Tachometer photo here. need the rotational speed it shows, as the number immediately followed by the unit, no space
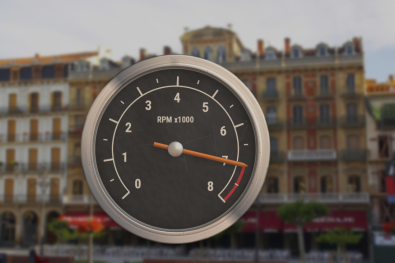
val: 7000rpm
